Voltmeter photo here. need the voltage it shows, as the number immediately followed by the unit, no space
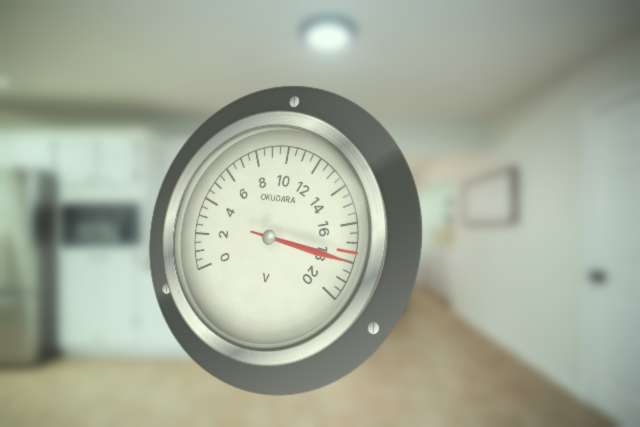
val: 18V
